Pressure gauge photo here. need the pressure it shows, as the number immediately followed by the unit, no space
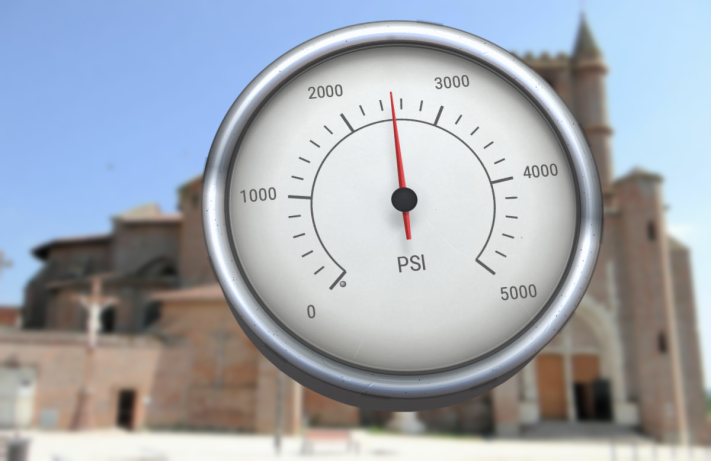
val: 2500psi
